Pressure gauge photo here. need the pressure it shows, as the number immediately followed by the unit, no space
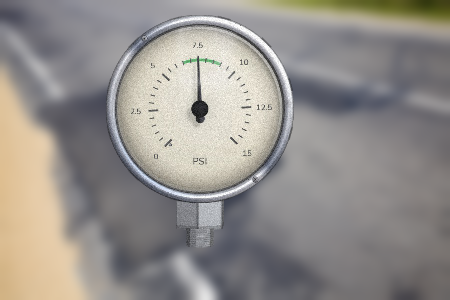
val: 7.5psi
